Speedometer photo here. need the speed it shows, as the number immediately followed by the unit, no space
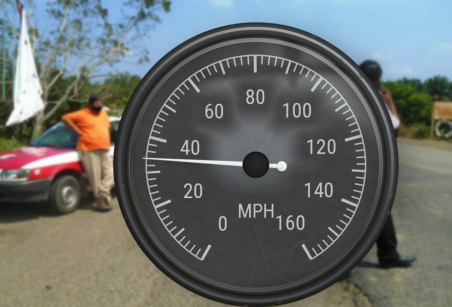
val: 34mph
